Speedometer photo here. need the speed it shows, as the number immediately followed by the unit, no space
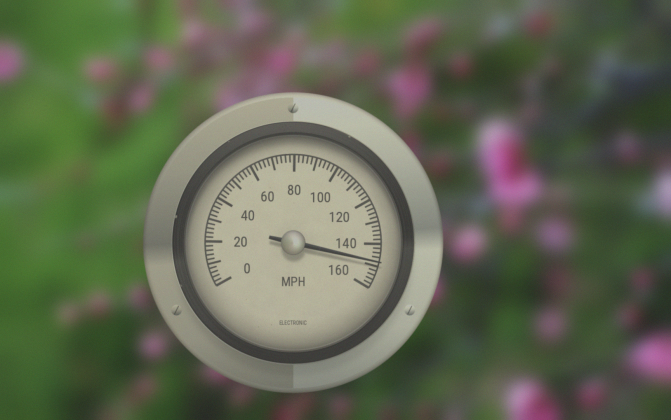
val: 148mph
